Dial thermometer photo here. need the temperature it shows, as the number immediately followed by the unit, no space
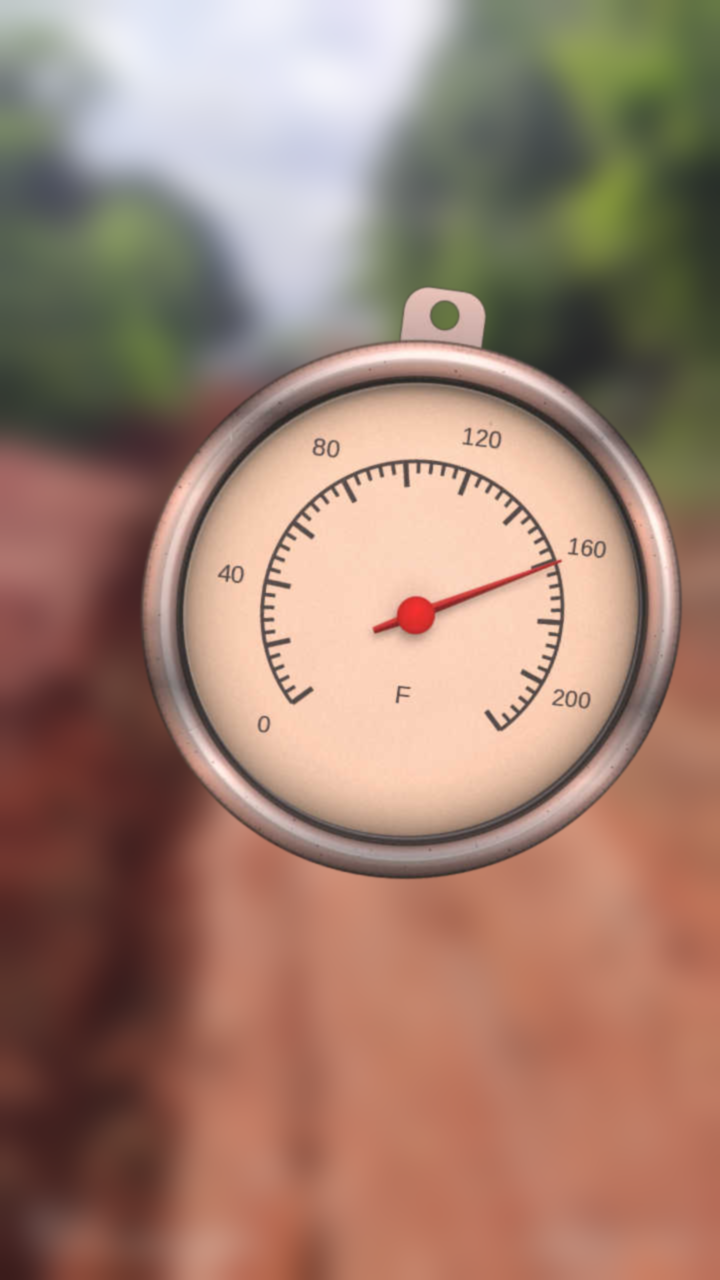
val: 160°F
